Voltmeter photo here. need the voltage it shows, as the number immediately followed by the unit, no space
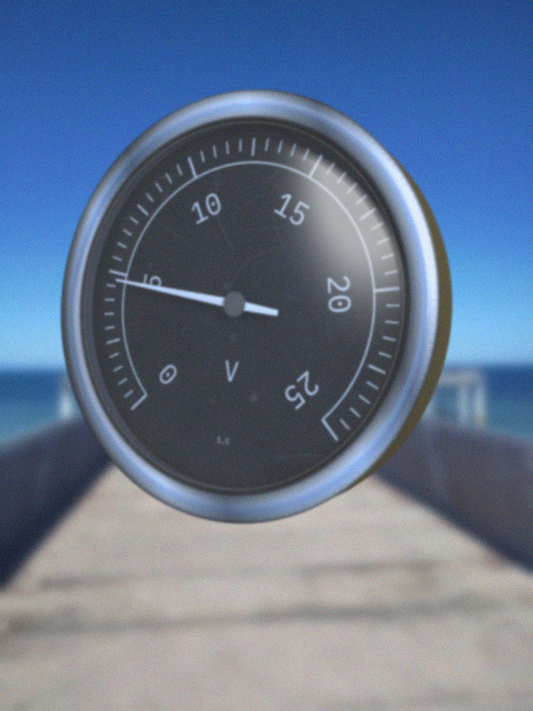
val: 4.75V
